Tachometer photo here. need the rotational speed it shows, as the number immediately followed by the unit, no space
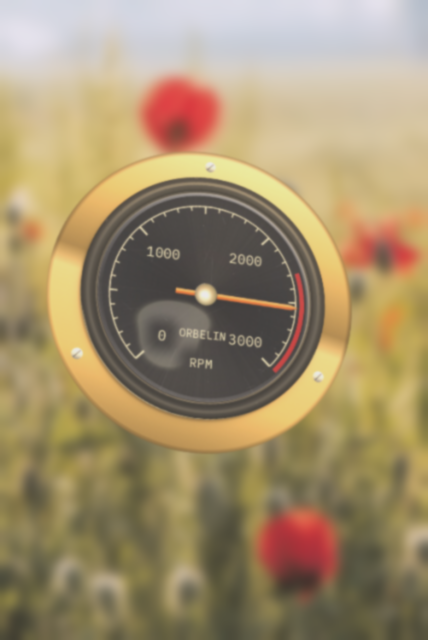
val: 2550rpm
